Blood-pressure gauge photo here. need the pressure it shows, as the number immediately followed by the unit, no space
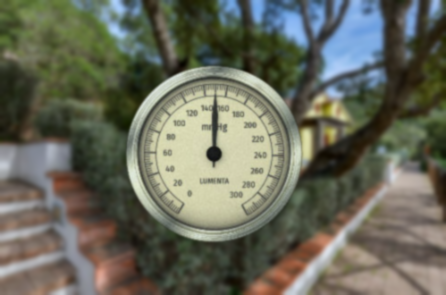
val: 150mmHg
